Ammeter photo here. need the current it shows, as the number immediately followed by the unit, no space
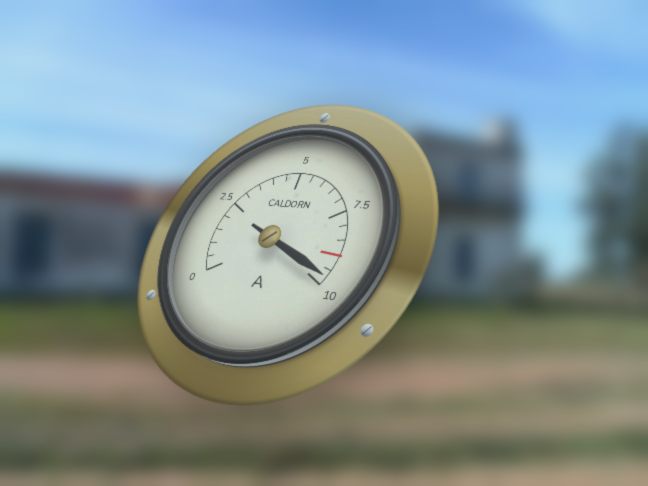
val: 9.75A
